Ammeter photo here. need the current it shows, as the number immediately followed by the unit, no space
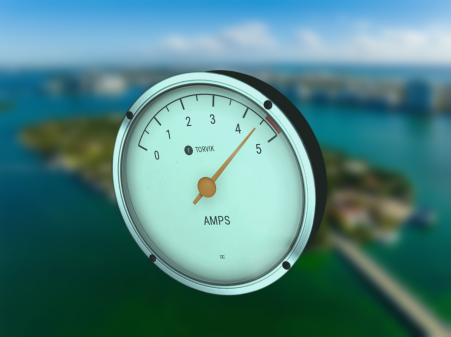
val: 4.5A
